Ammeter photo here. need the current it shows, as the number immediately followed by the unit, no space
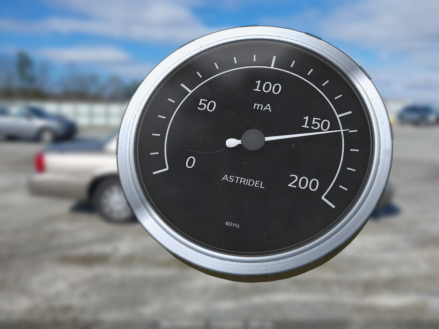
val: 160mA
